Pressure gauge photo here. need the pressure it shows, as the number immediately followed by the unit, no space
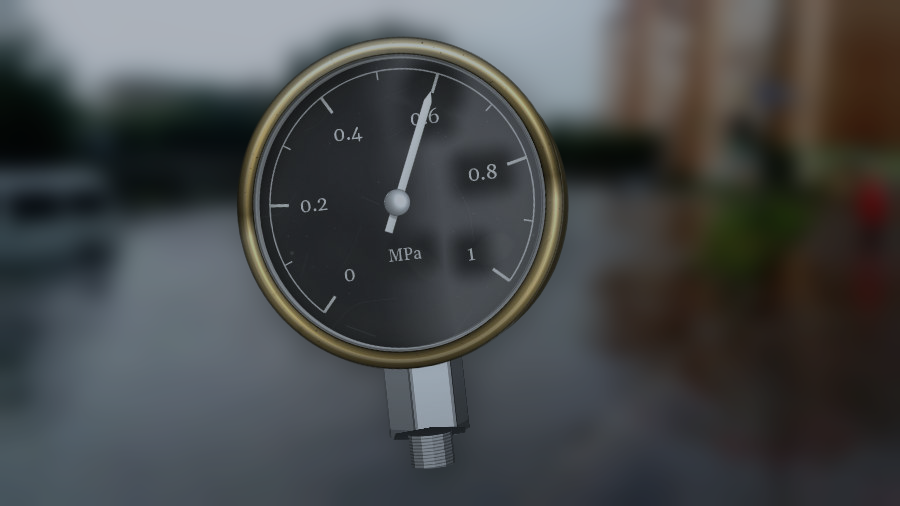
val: 0.6MPa
